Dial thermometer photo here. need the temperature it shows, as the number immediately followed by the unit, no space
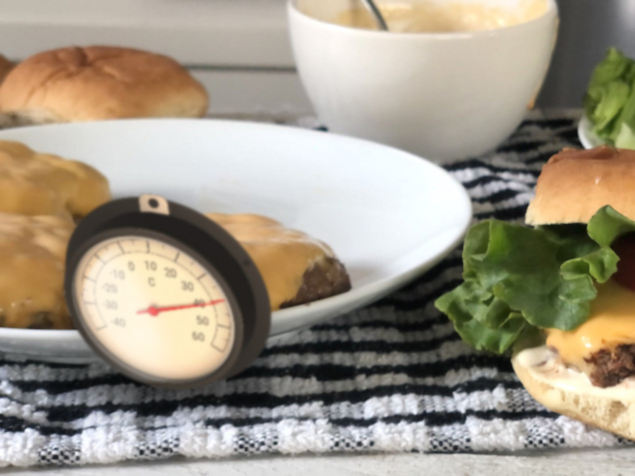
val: 40°C
